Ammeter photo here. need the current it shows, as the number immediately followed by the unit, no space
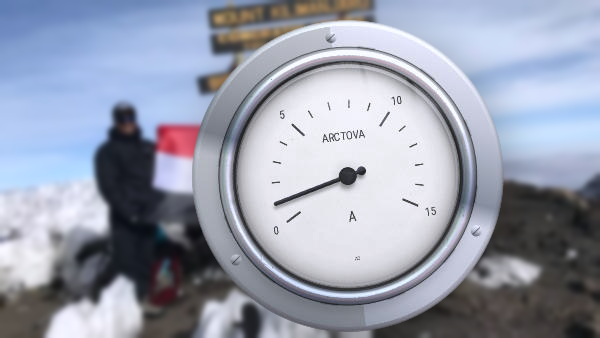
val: 1A
